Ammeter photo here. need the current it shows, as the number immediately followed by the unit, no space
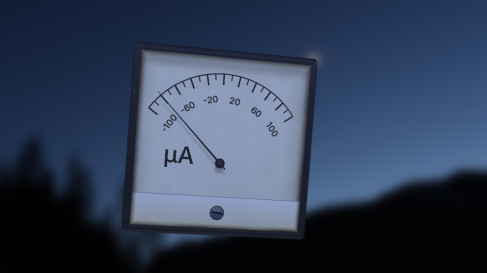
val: -80µA
